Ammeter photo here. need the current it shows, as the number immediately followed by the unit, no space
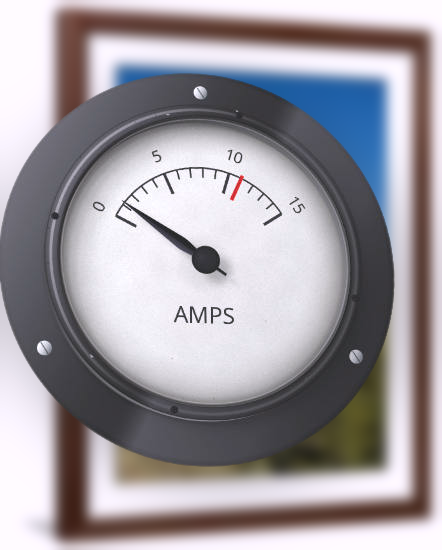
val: 1A
